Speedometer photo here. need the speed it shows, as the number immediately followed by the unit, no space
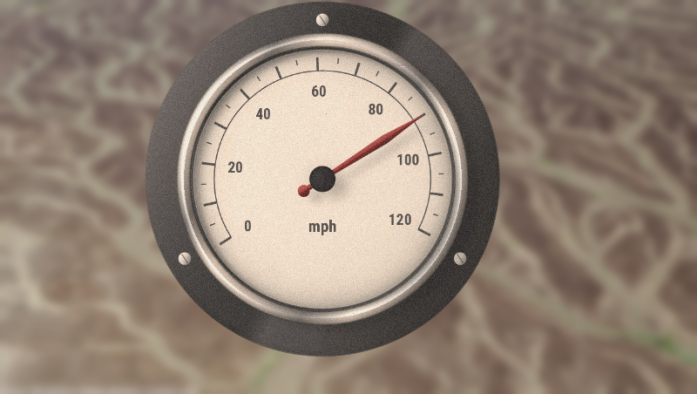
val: 90mph
